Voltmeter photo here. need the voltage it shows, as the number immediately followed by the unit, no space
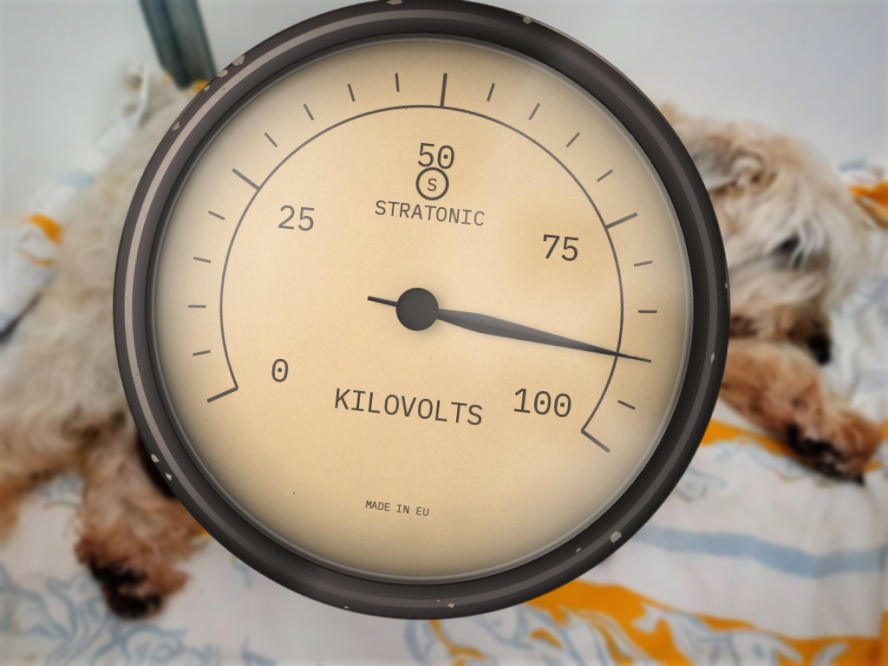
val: 90kV
